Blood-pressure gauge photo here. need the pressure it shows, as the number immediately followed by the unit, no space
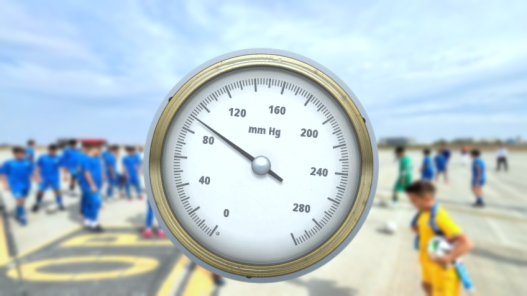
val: 90mmHg
